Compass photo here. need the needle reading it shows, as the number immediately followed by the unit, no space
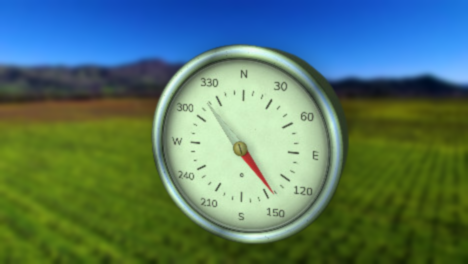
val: 140°
